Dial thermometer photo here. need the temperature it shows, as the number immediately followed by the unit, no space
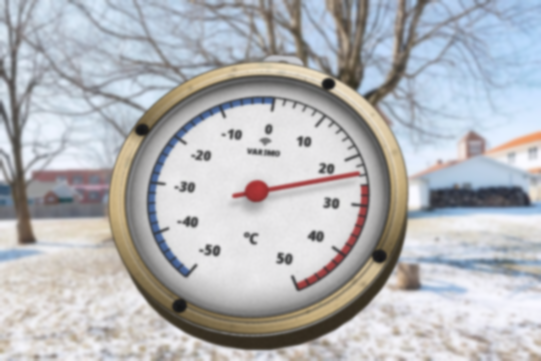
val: 24°C
